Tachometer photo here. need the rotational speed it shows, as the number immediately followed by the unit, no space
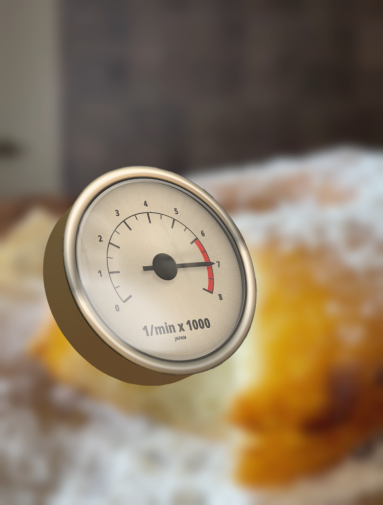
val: 7000rpm
